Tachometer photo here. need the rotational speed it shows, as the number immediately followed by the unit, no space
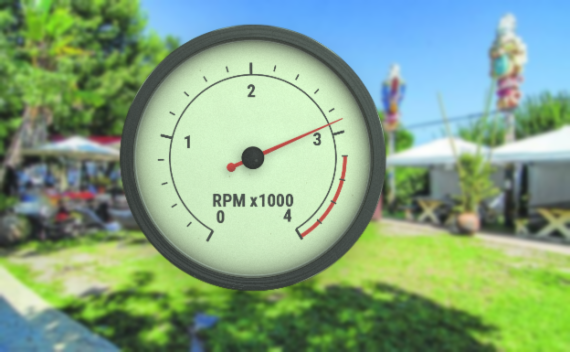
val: 2900rpm
